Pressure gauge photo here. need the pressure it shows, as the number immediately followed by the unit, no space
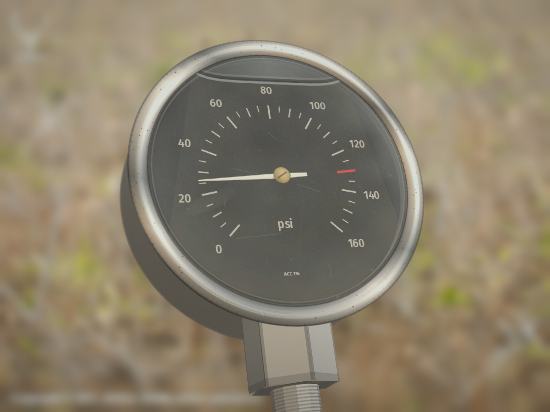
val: 25psi
